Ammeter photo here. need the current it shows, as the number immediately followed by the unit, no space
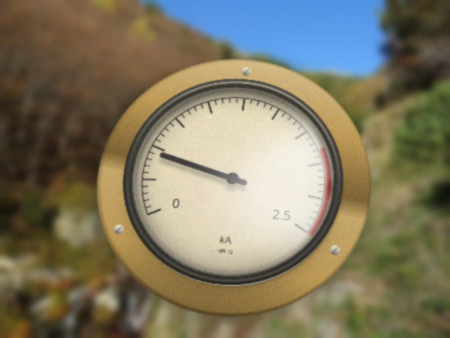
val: 0.45kA
